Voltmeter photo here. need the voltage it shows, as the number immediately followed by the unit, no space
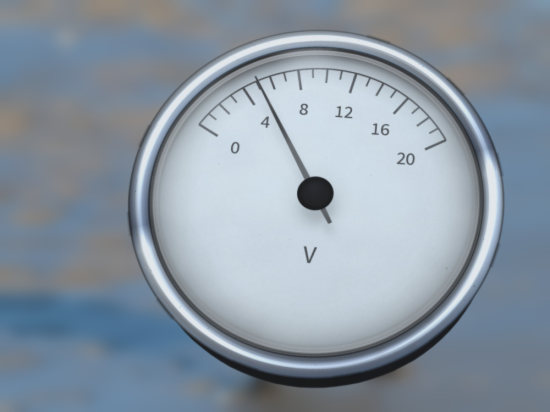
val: 5V
